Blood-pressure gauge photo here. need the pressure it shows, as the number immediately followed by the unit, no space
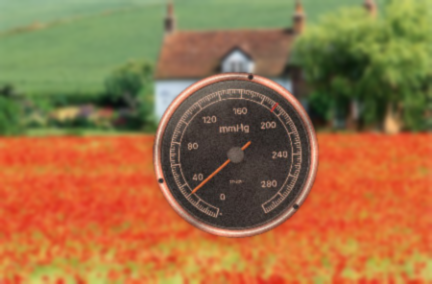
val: 30mmHg
